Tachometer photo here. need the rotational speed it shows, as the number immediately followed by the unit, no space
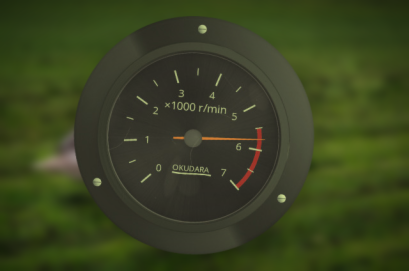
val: 5750rpm
